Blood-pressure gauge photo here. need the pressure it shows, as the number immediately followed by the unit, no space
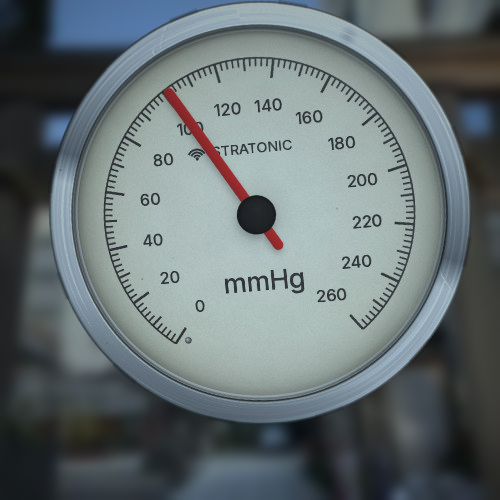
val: 102mmHg
